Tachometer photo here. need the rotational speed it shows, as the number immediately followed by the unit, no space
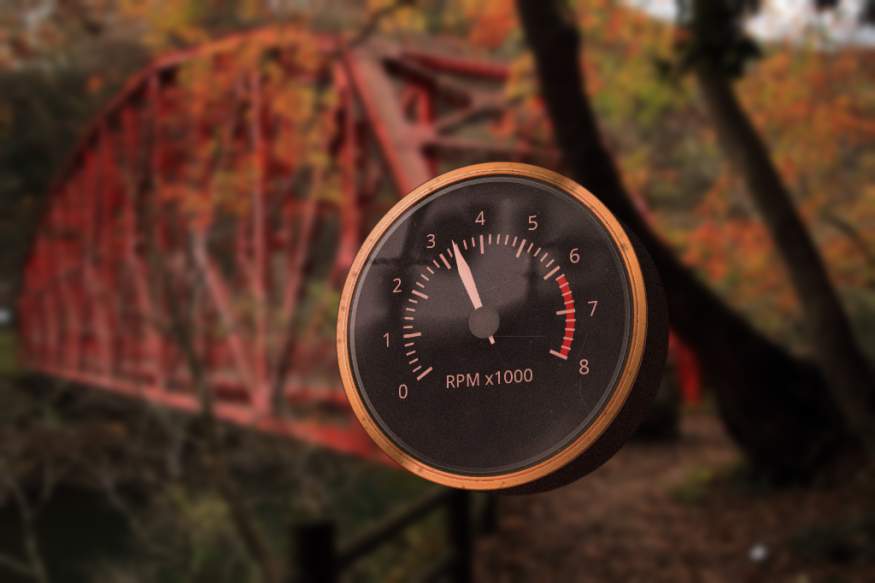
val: 3400rpm
